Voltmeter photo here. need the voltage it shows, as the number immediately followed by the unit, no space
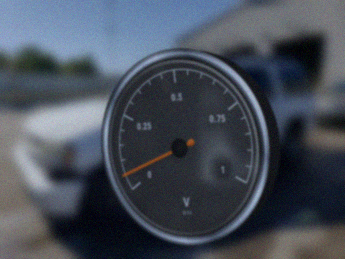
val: 0.05V
